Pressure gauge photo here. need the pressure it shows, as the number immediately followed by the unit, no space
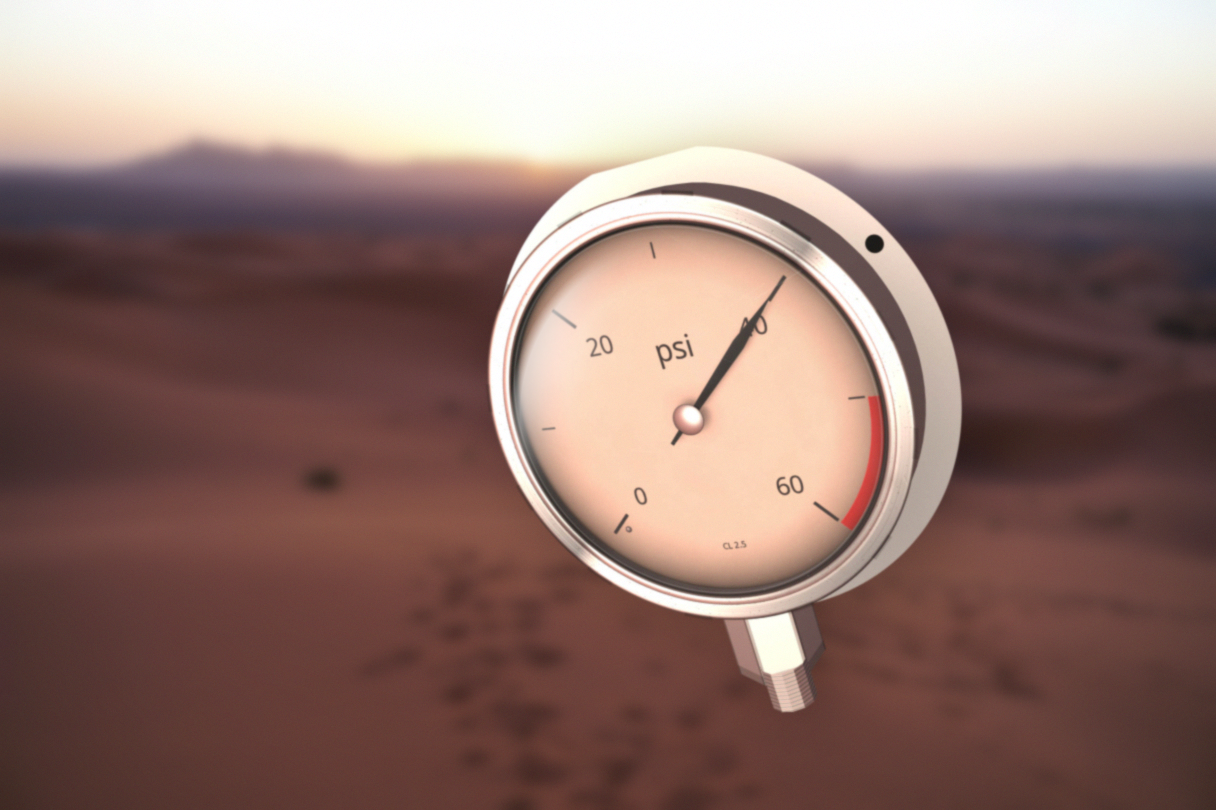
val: 40psi
